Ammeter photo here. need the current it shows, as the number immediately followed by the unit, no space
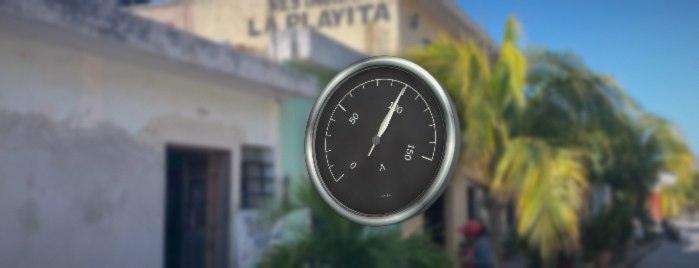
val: 100A
